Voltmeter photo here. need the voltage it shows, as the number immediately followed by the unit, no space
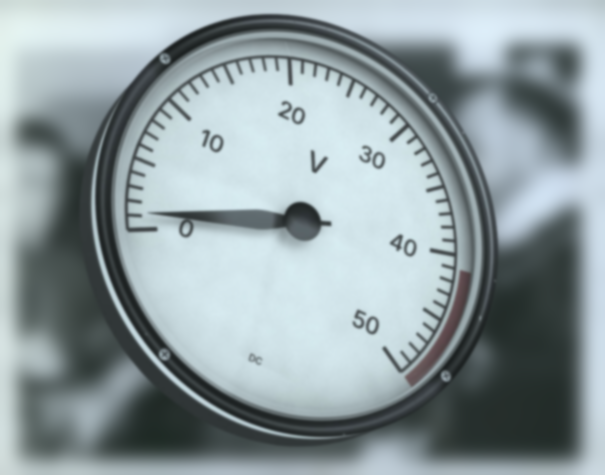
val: 1V
